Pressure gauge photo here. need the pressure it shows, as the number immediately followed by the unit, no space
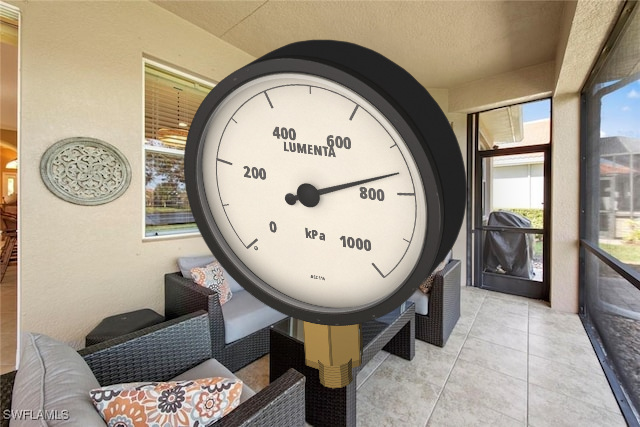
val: 750kPa
